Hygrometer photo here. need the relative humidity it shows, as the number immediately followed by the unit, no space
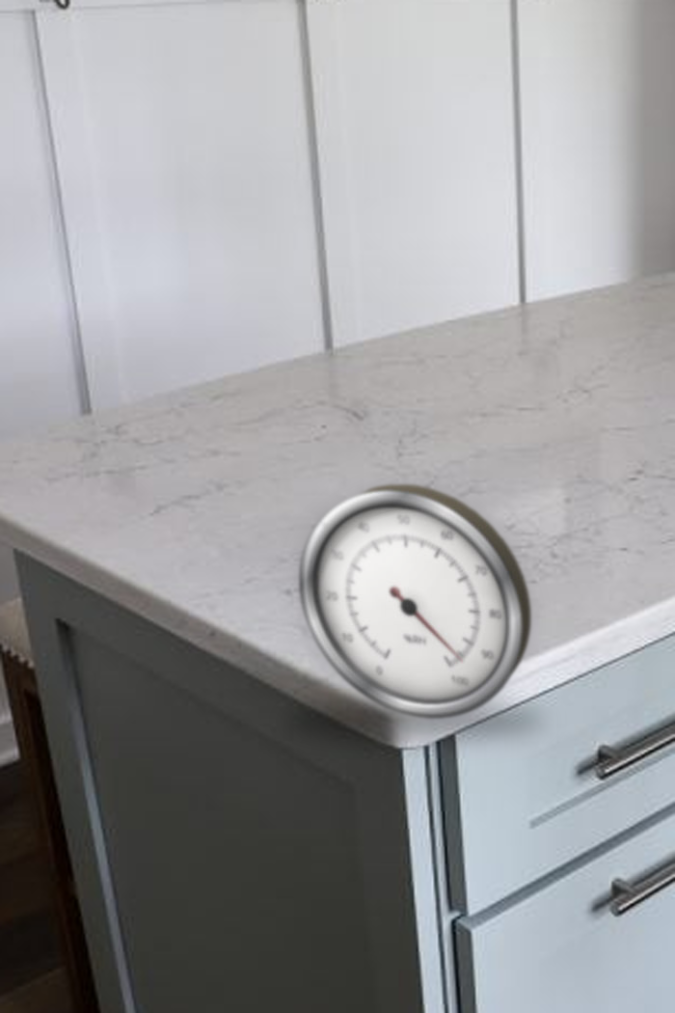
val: 95%
